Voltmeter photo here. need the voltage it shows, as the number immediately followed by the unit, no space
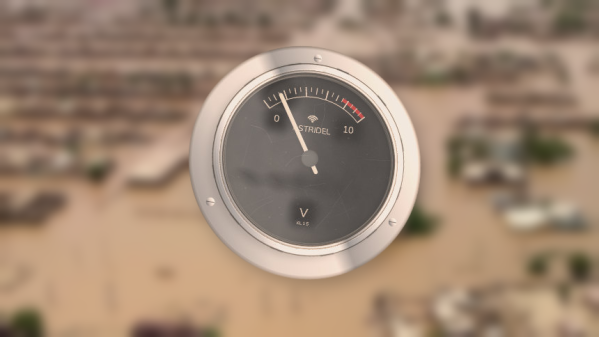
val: 1.5V
